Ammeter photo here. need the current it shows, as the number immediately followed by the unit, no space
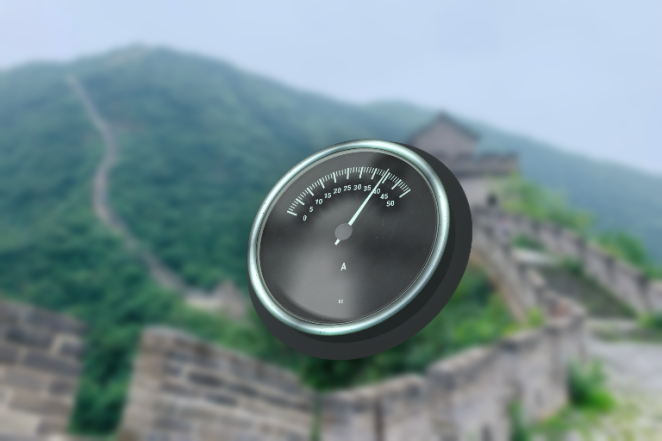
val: 40A
